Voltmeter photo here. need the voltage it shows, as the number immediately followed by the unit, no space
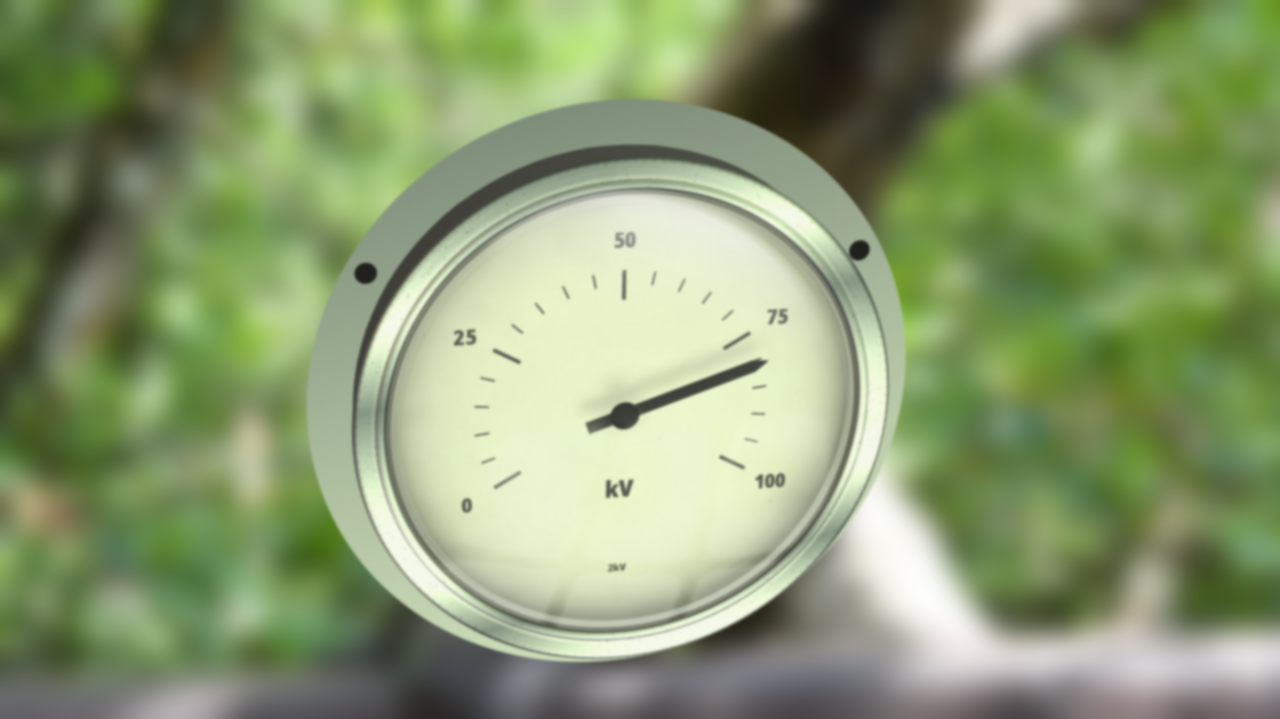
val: 80kV
